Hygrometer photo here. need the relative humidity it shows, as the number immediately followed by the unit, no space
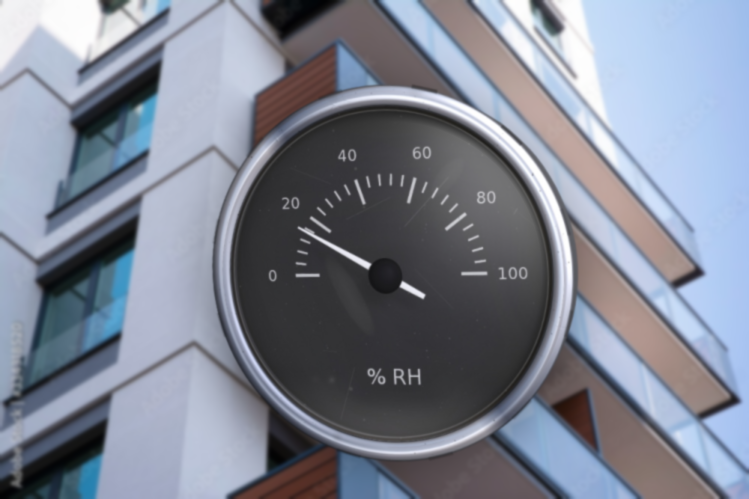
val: 16%
